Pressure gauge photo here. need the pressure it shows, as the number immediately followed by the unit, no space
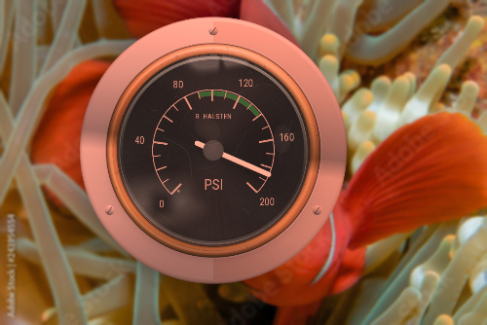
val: 185psi
